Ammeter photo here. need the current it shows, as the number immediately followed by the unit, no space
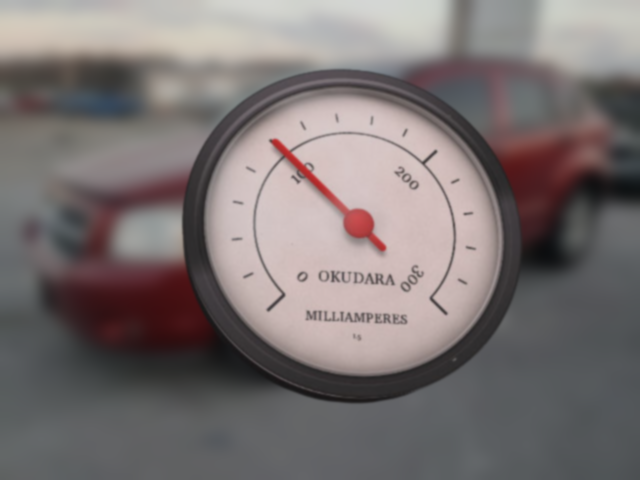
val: 100mA
